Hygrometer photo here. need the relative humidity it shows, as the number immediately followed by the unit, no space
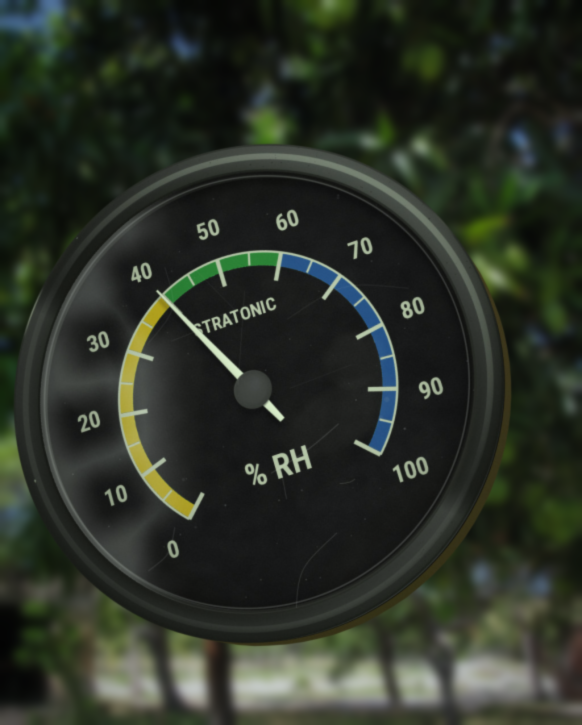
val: 40%
